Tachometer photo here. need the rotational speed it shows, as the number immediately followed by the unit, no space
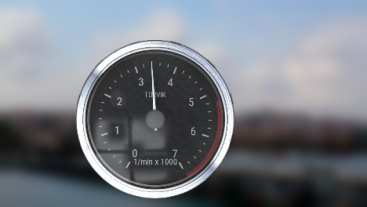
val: 3400rpm
